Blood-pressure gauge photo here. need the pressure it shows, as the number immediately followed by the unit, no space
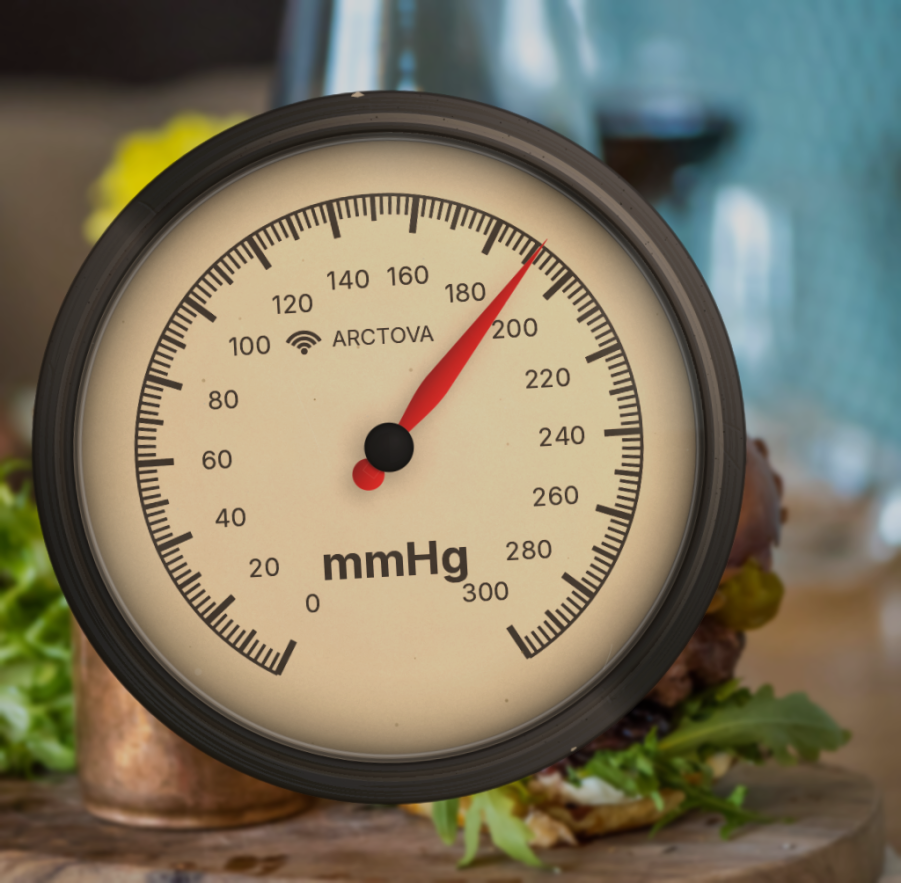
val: 191mmHg
